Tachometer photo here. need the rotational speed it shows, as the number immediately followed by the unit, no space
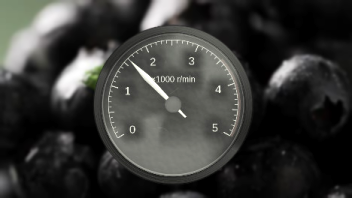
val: 1600rpm
